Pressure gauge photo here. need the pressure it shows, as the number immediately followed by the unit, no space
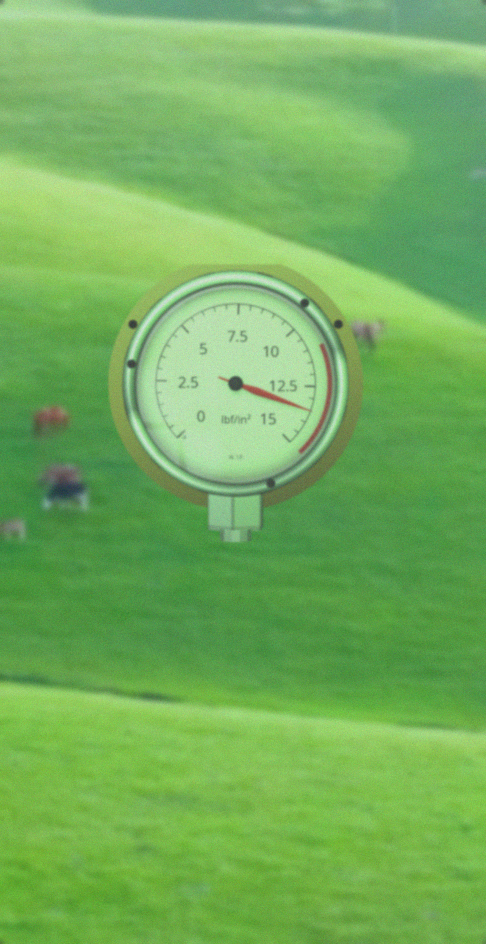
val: 13.5psi
